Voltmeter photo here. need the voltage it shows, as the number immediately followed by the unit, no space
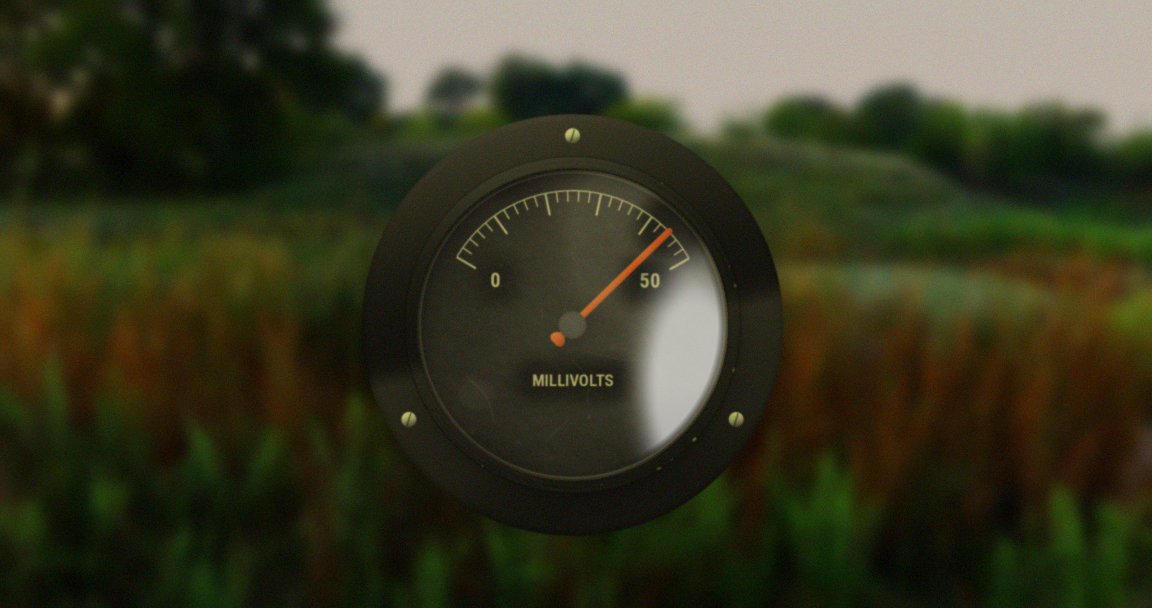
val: 44mV
